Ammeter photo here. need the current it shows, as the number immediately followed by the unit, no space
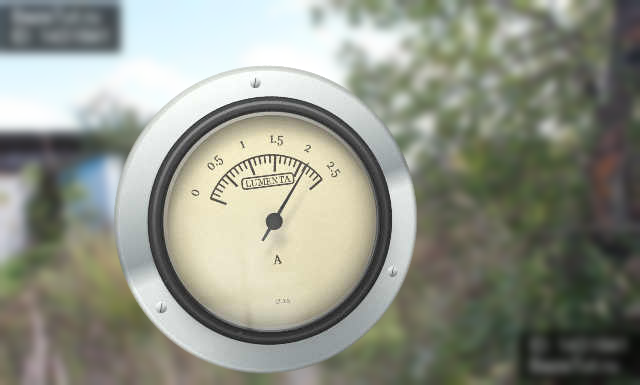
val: 2.1A
